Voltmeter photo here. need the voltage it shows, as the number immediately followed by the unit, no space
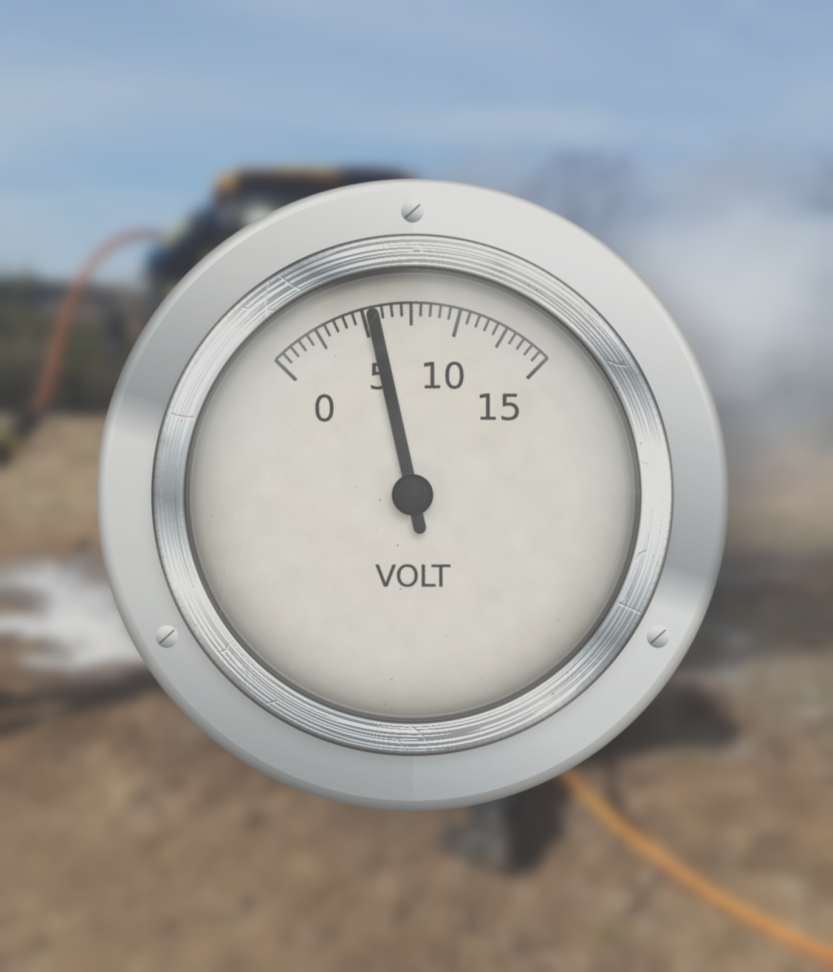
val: 5.5V
